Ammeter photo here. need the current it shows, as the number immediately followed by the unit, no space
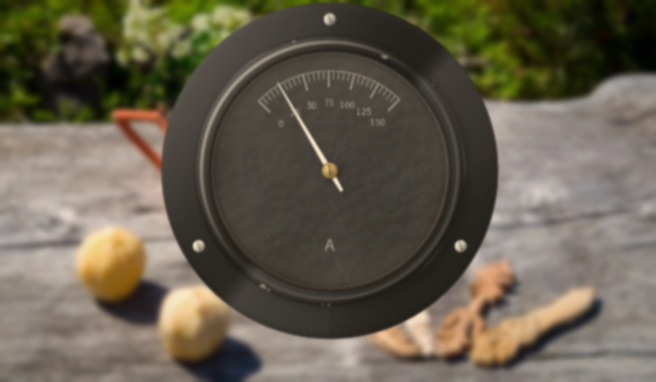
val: 25A
